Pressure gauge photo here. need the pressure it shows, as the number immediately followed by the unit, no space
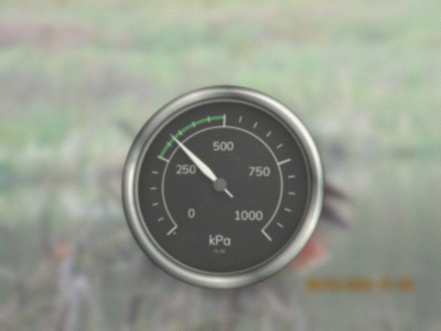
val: 325kPa
